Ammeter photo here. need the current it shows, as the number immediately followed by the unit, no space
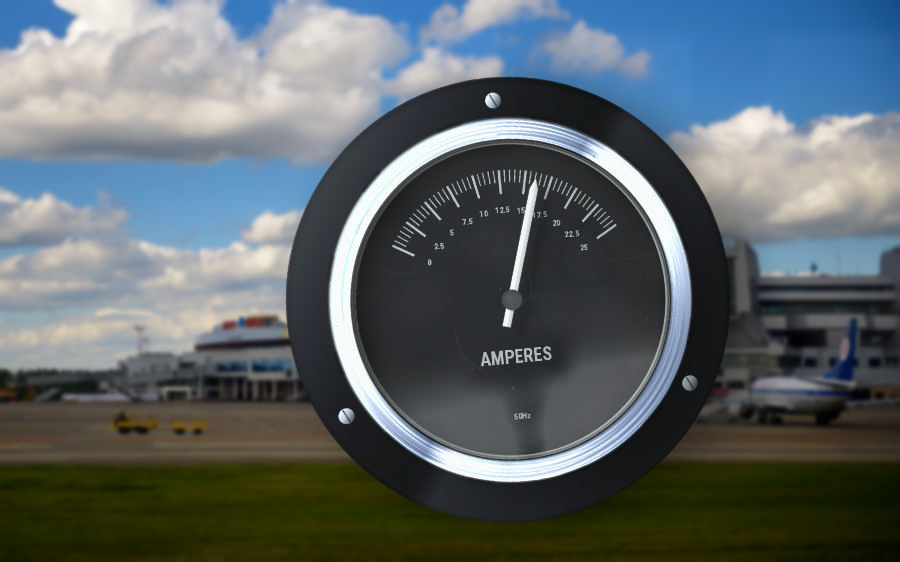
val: 16A
